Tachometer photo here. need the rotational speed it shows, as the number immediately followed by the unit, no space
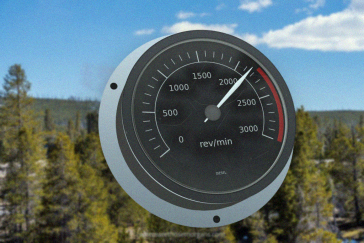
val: 2150rpm
